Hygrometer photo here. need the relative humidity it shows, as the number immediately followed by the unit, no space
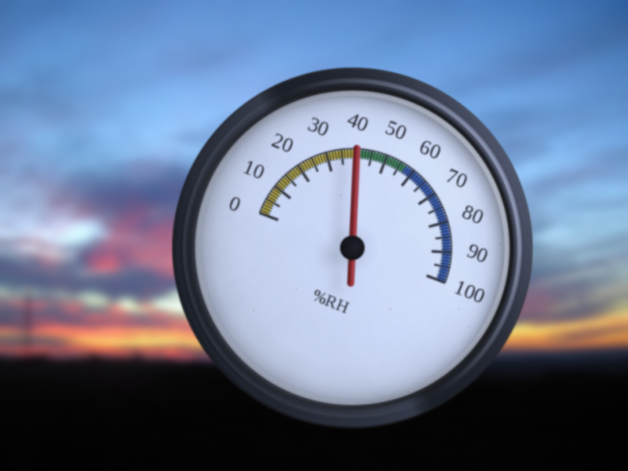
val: 40%
